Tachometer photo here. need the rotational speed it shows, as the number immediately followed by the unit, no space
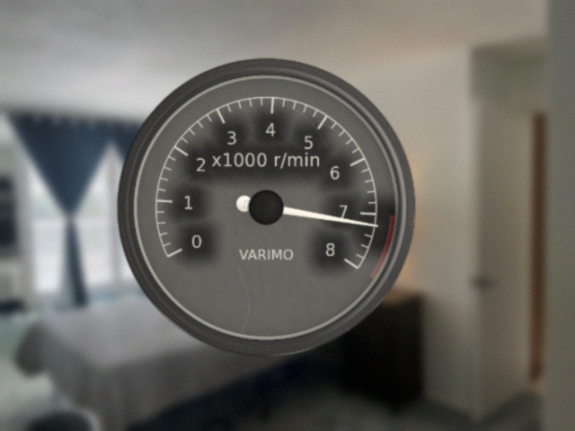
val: 7200rpm
